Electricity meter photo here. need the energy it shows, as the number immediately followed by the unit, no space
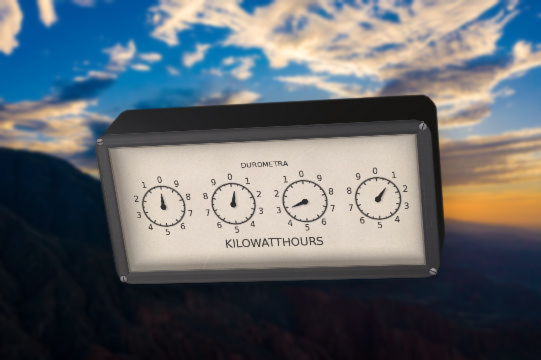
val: 31kWh
